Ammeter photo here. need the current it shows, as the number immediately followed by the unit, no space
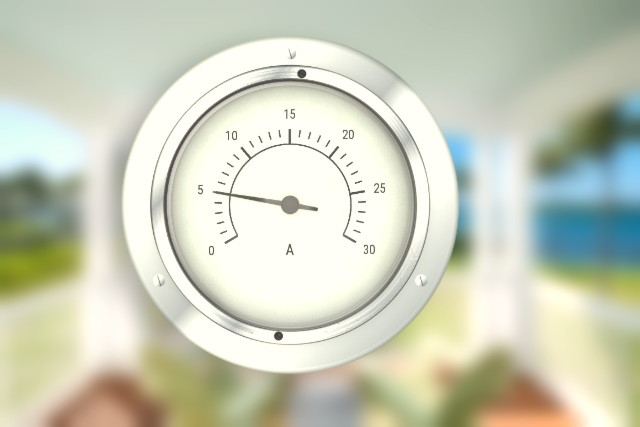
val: 5A
